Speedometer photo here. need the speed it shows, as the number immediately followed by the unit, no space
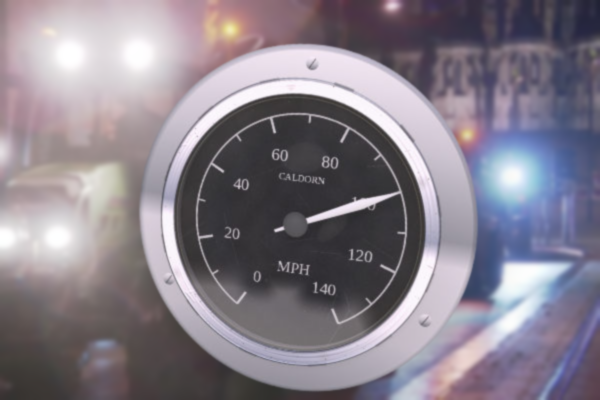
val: 100mph
